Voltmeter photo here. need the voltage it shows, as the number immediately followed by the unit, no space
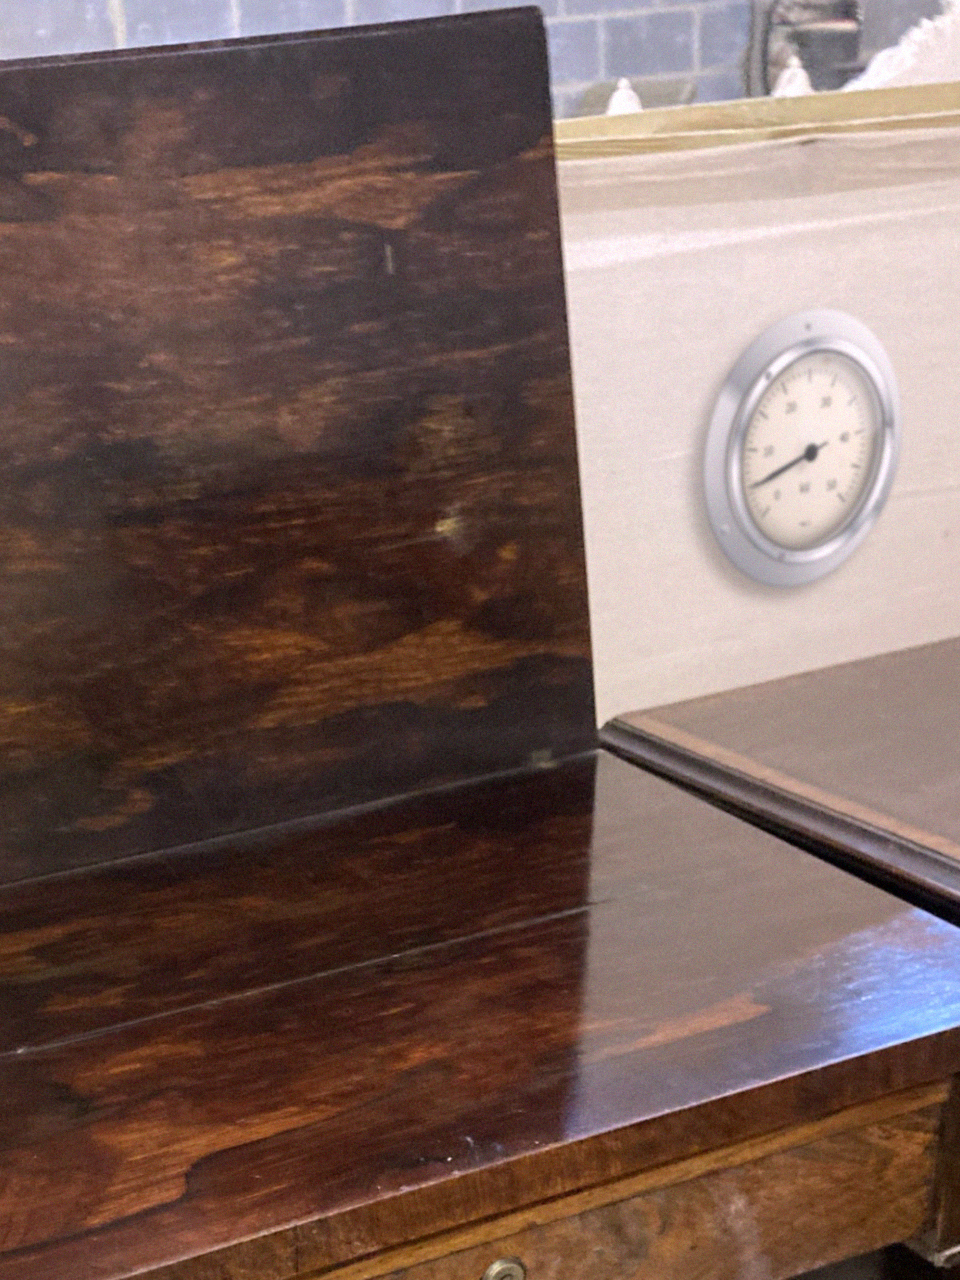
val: 5kV
